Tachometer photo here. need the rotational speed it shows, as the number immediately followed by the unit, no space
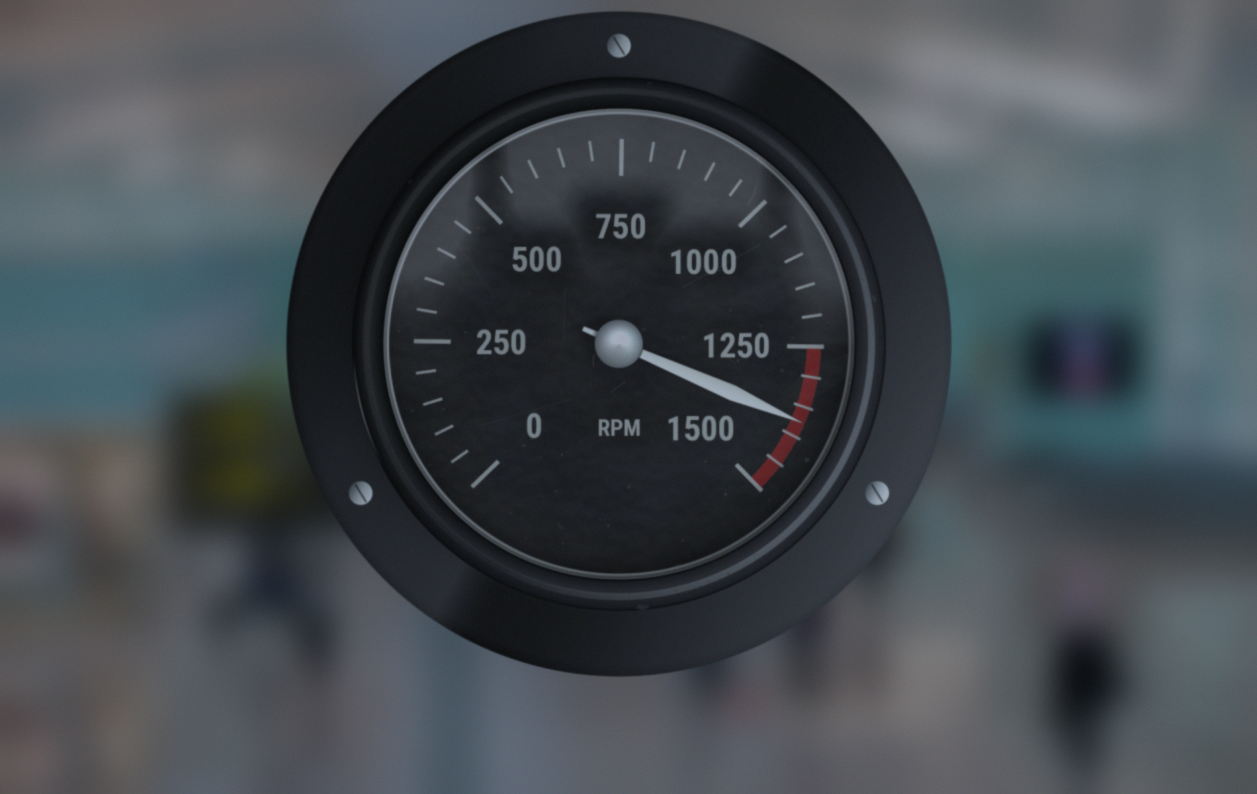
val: 1375rpm
